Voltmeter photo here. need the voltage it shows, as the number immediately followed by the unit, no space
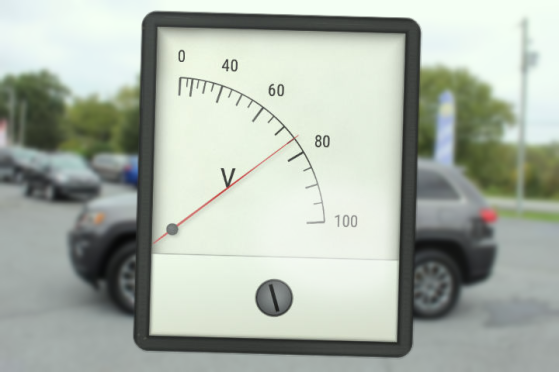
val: 75V
